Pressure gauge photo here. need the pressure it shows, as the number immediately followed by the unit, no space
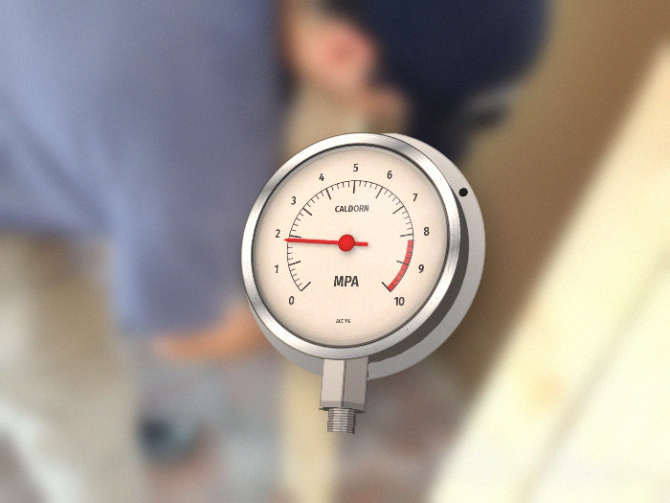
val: 1.8MPa
